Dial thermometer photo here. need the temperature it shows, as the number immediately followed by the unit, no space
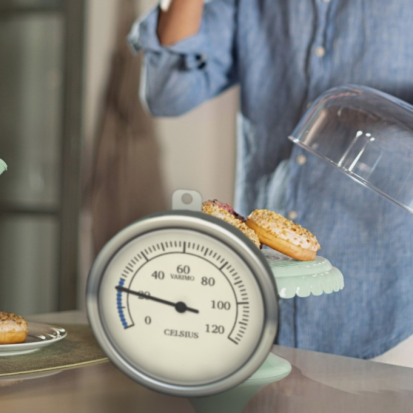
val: 20°C
